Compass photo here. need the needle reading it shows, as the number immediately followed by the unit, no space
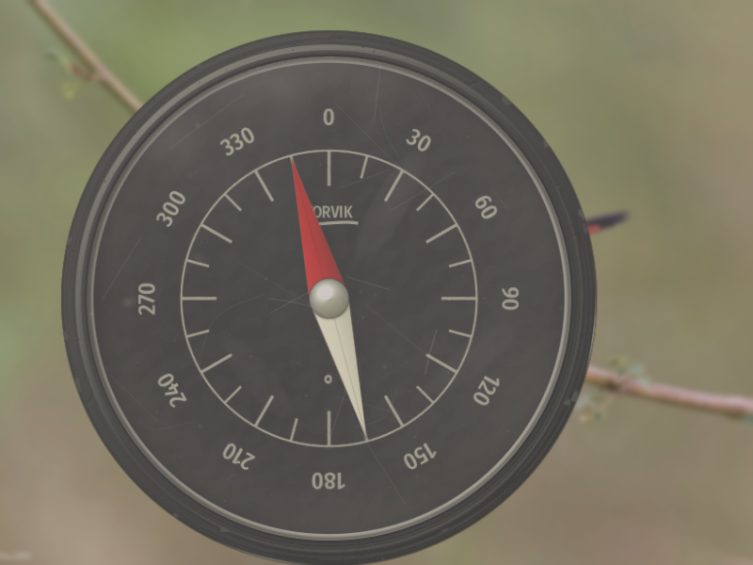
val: 345°
